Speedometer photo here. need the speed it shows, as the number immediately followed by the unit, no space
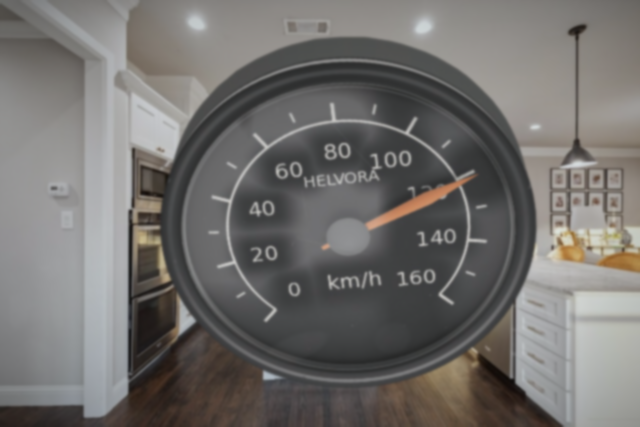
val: 120km/h
